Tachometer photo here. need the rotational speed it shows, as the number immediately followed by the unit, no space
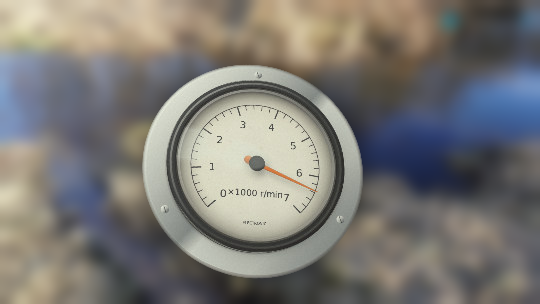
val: 6400rpm
